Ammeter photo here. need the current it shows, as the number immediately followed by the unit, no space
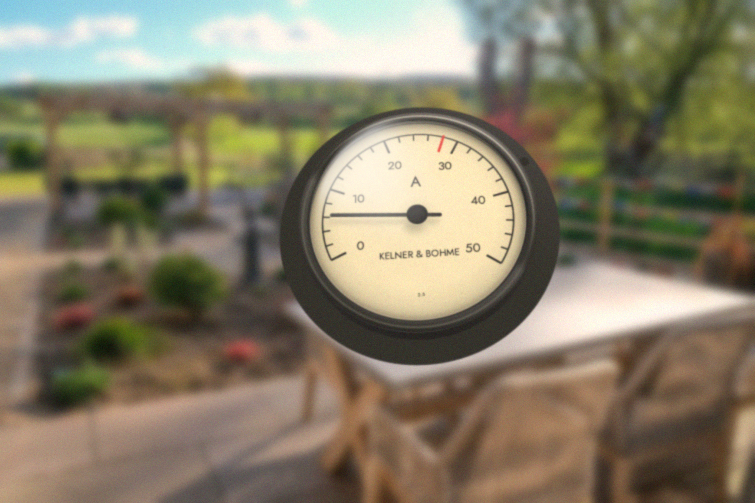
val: 6A
